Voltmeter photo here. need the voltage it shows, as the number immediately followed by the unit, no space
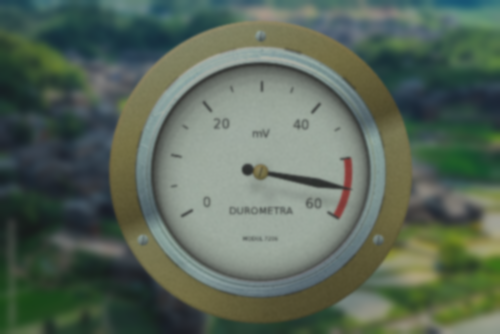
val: 55mV
